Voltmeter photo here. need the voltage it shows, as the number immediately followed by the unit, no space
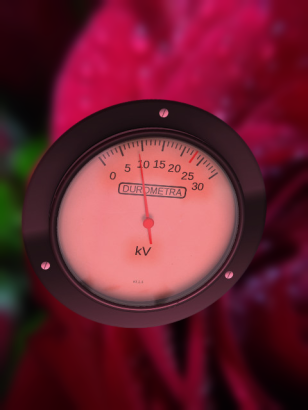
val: 9kV
